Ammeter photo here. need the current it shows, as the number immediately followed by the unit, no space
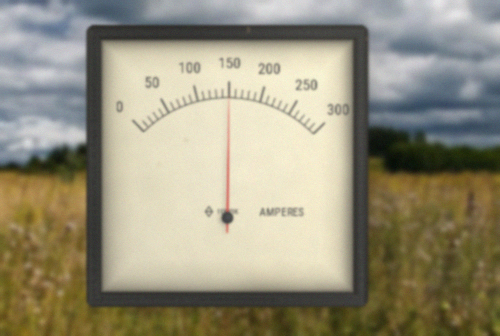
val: 150A
